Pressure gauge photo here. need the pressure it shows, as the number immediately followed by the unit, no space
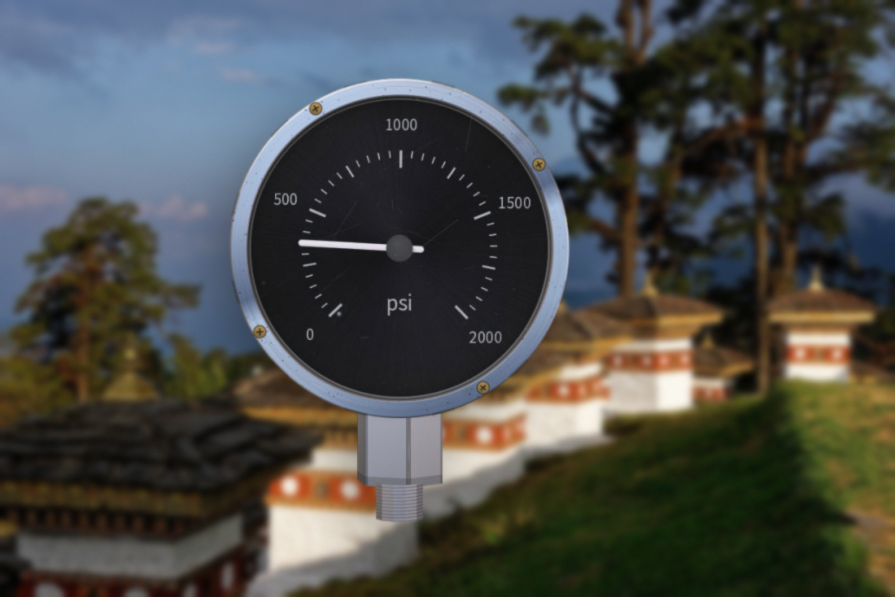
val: 350psi
